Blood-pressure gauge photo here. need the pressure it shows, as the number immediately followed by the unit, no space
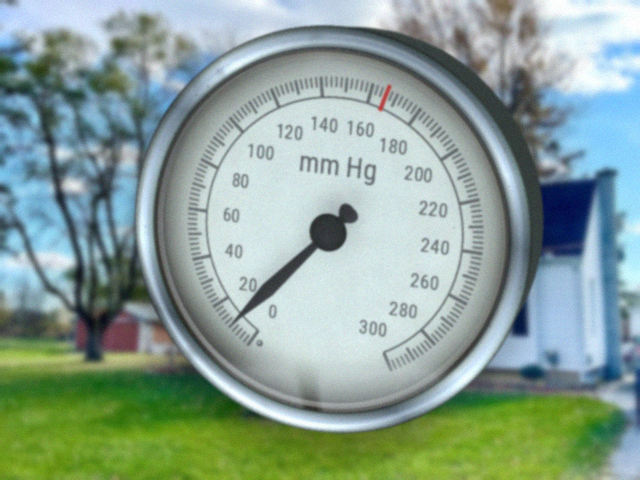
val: 10mmHg
